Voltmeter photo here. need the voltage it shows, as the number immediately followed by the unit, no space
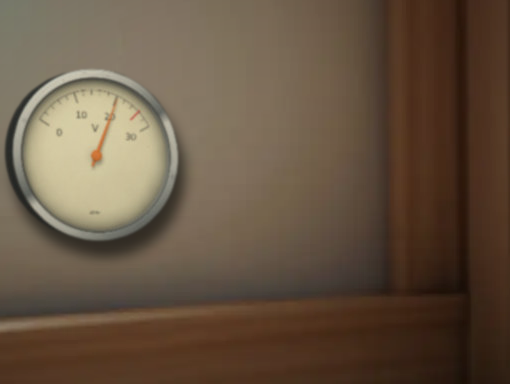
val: 20V
